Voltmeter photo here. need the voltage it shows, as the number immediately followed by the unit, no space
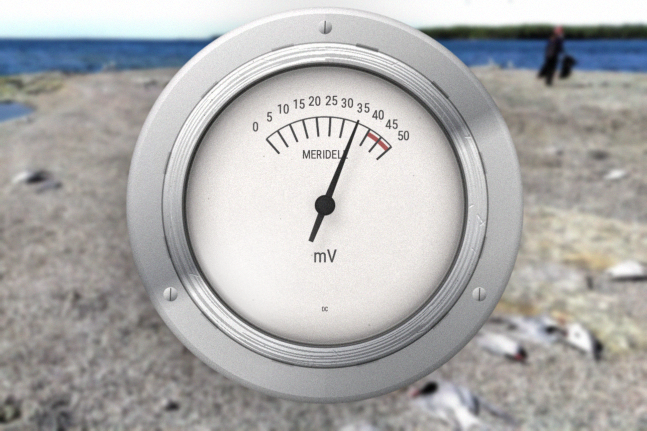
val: 35mV
